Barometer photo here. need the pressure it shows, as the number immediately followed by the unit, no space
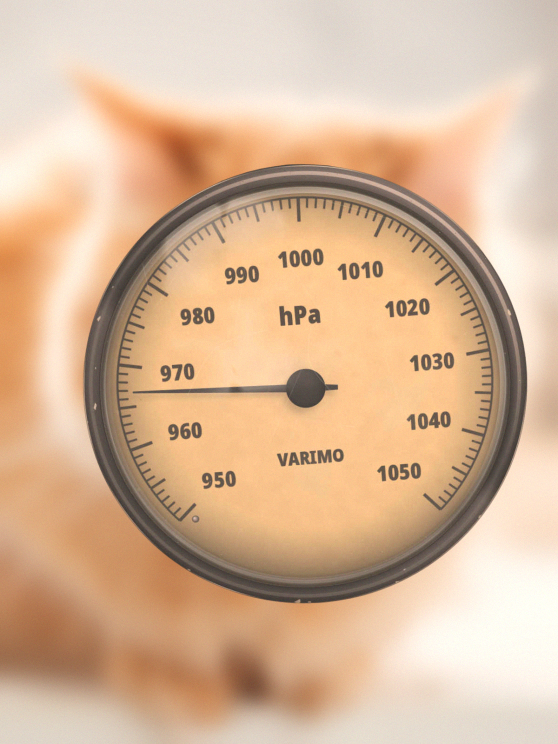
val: 967hPa
